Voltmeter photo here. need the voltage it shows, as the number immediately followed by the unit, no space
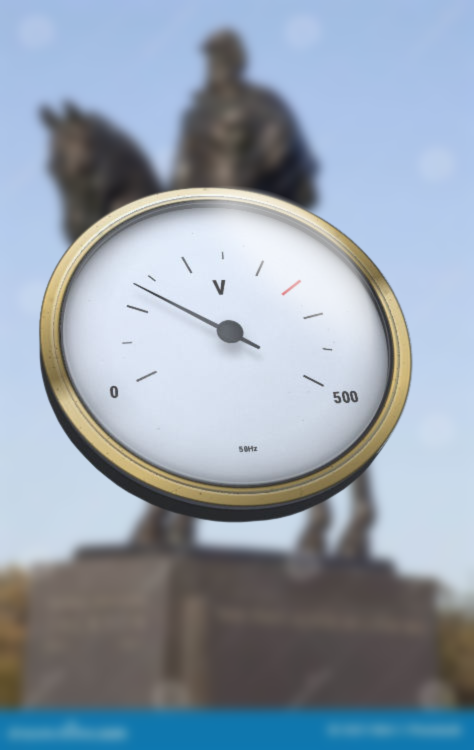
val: 125V
